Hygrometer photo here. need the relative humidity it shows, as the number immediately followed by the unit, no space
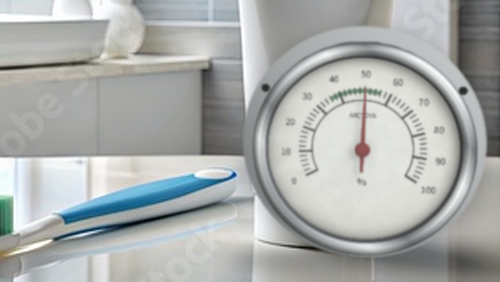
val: 50%
